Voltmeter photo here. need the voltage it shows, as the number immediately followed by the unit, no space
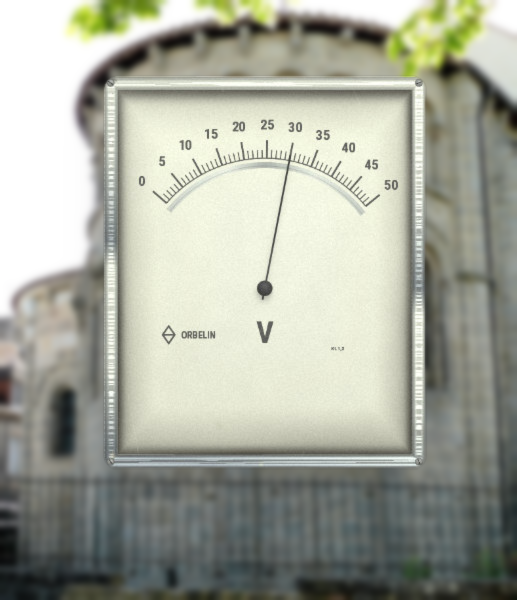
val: 30V
